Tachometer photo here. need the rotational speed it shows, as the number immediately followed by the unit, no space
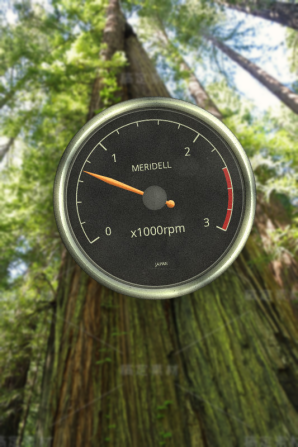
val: 700rpm
